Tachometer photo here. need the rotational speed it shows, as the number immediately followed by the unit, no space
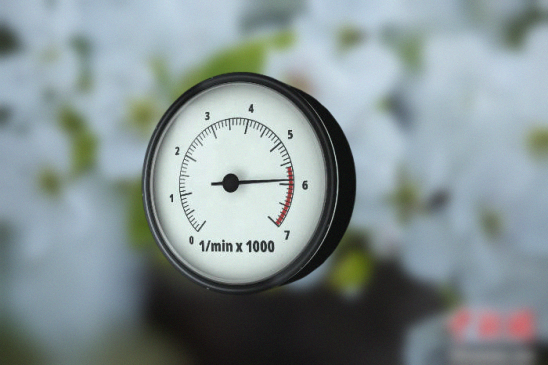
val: 5900rpm
